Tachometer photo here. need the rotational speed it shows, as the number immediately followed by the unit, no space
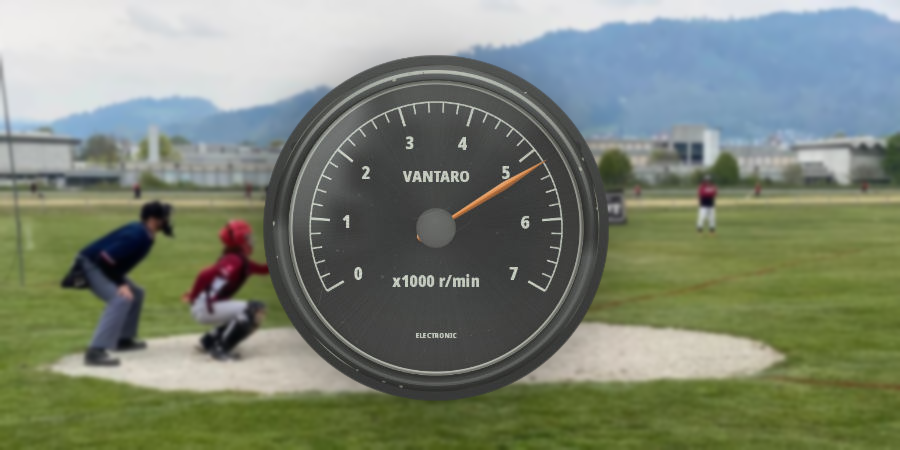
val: 5200rpm
